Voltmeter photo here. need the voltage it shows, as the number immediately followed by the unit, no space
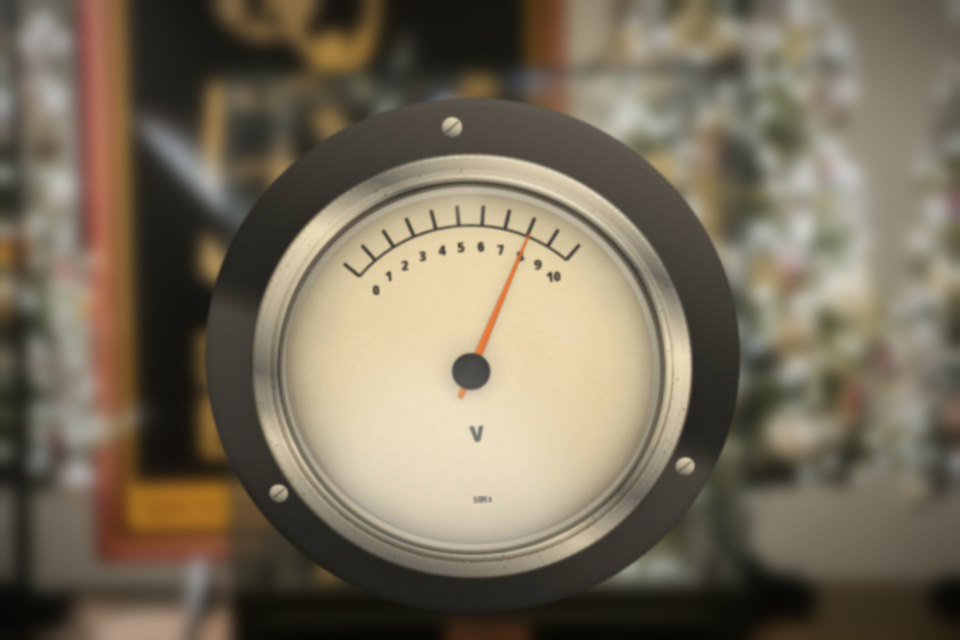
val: 8V
